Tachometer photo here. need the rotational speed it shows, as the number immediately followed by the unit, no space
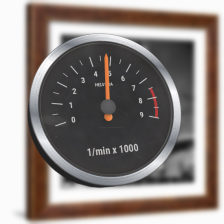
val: 4750rpm
